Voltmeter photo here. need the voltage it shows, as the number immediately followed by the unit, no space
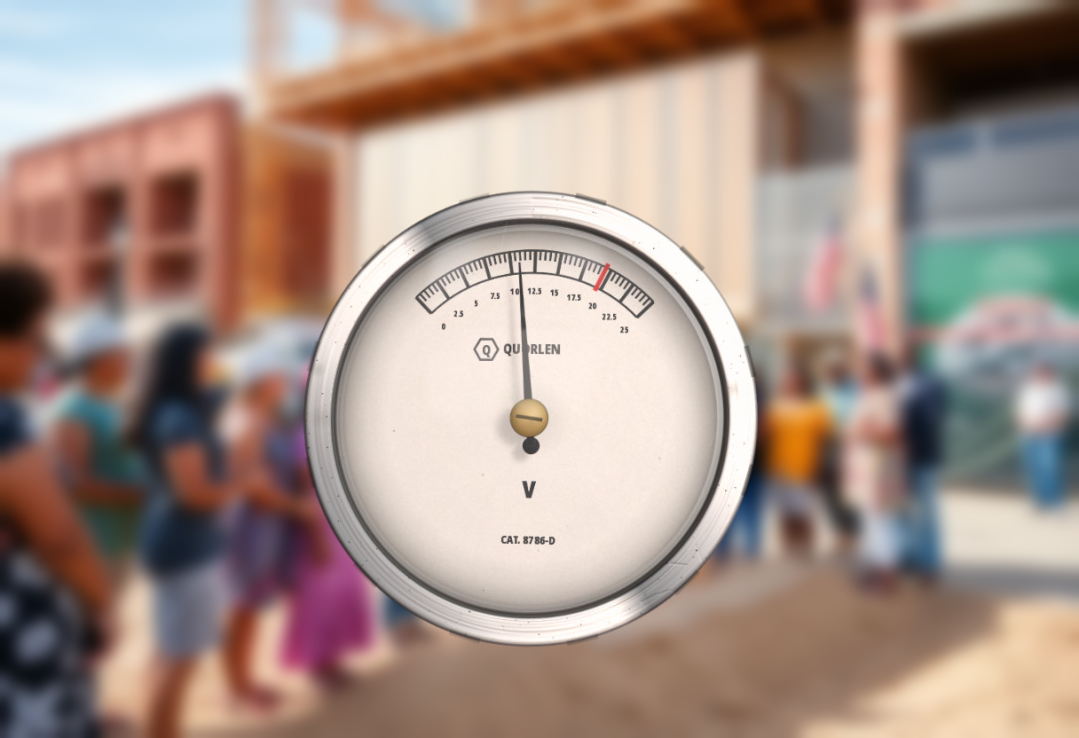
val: 11V
